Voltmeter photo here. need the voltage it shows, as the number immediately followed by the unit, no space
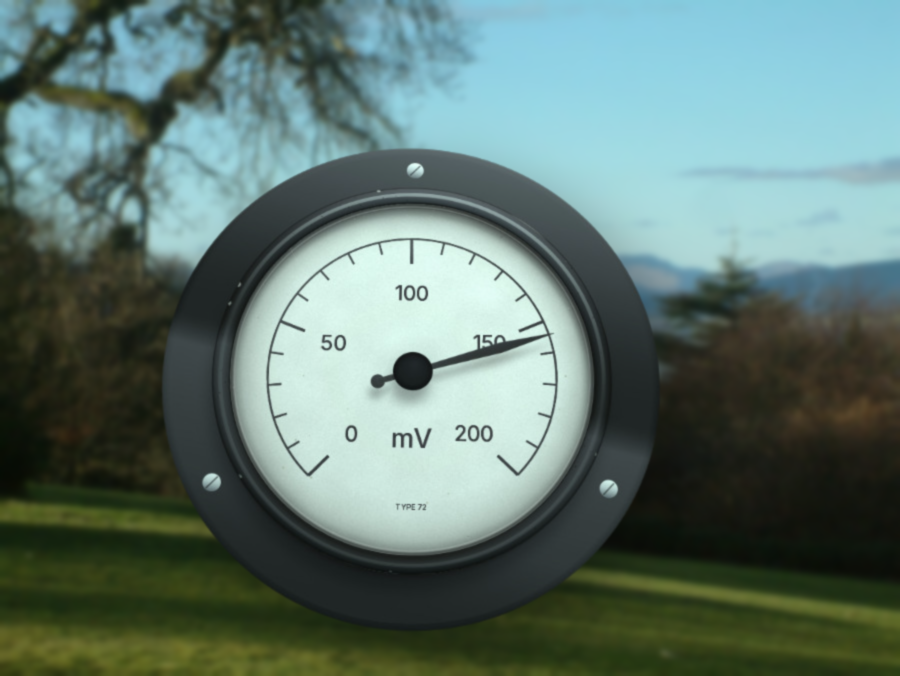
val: 155mV
